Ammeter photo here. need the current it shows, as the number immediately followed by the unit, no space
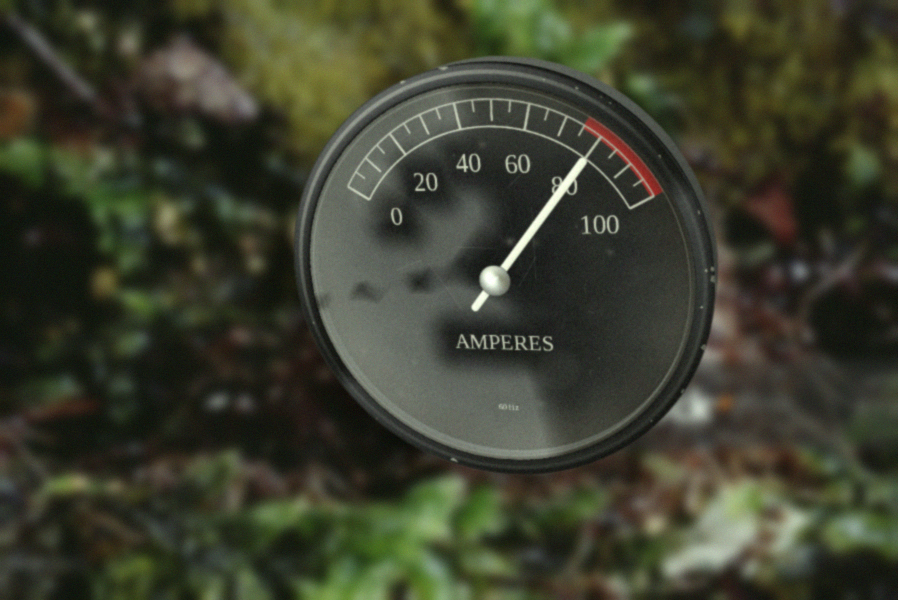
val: 80A
